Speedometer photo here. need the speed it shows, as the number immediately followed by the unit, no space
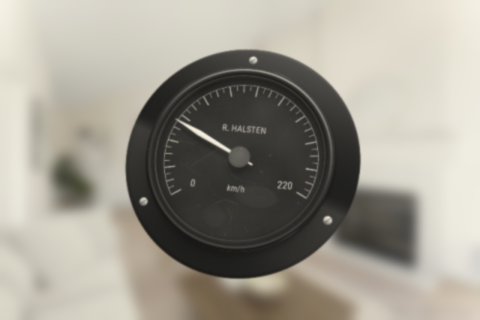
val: 55km/h
